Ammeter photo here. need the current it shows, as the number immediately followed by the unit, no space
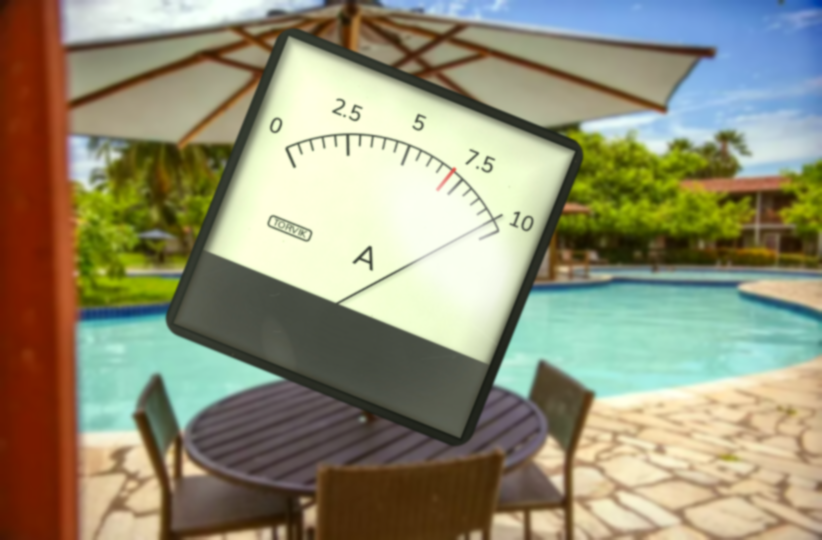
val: 9.5A
